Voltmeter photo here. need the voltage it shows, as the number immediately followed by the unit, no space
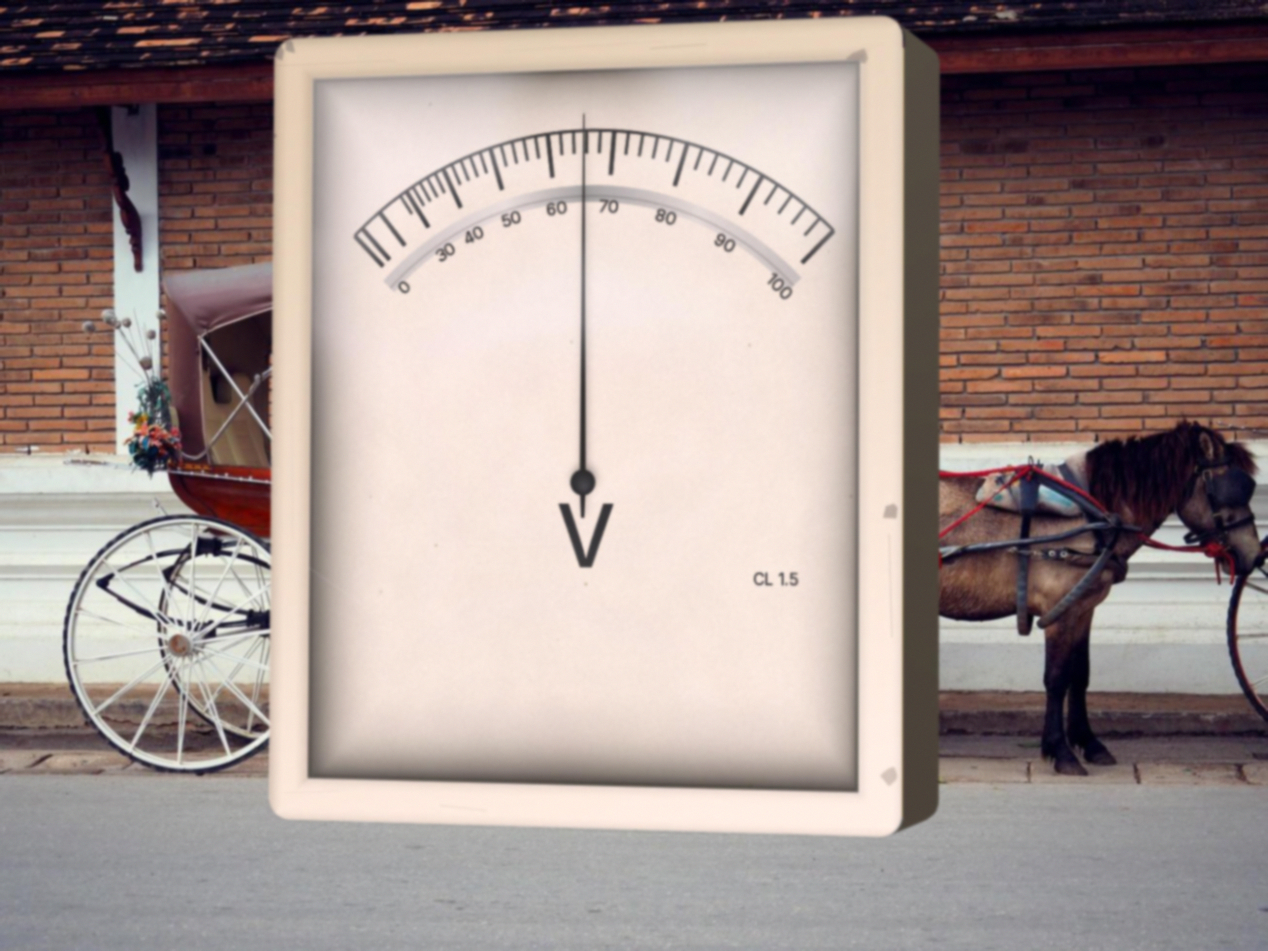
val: 66V
